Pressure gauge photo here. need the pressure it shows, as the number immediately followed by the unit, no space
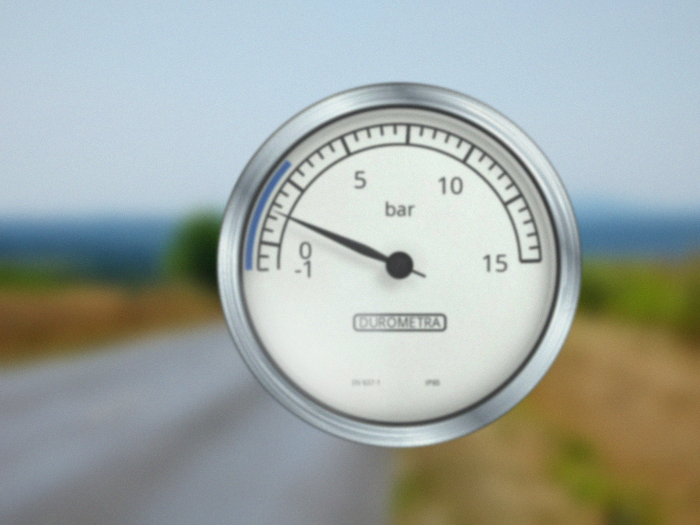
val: 1.25bar
